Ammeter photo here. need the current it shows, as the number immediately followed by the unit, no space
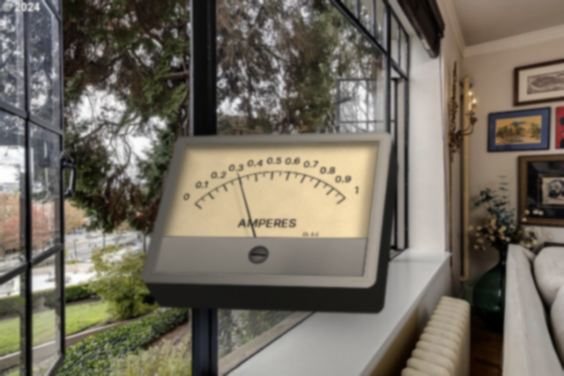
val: 0.3A
